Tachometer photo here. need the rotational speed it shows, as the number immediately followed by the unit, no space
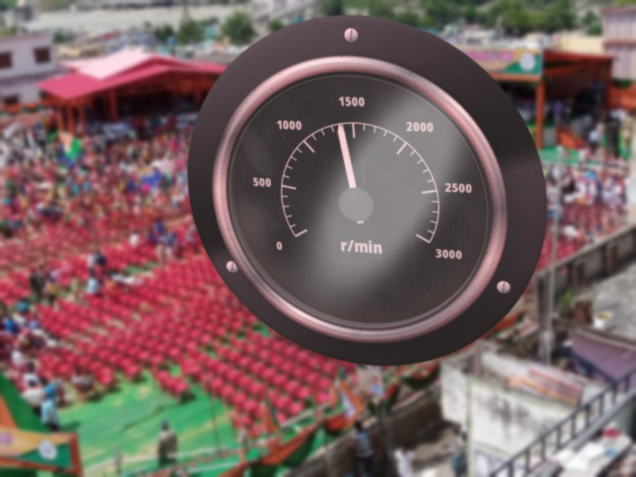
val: 1400rpm
